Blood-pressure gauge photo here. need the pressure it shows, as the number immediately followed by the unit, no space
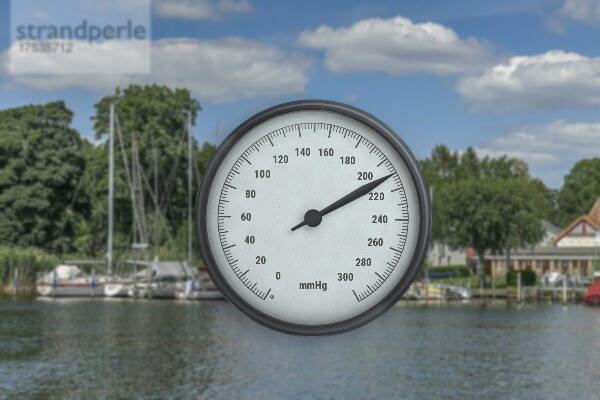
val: 210mmHg
